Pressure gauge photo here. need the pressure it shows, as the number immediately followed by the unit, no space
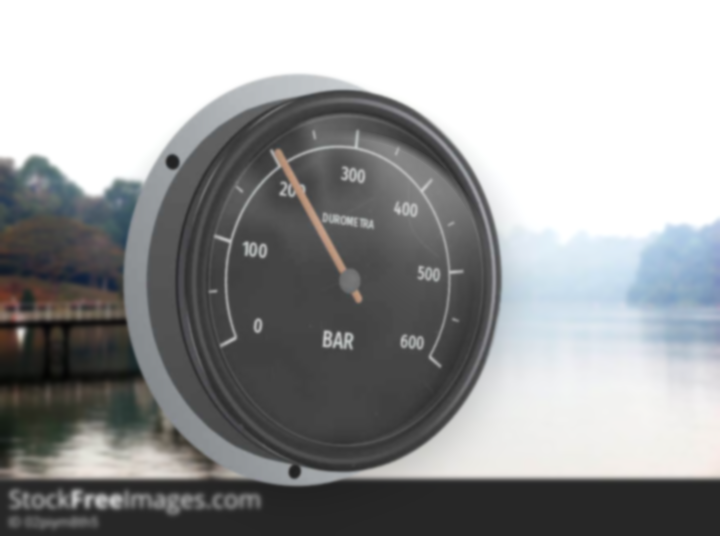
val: 200bar
